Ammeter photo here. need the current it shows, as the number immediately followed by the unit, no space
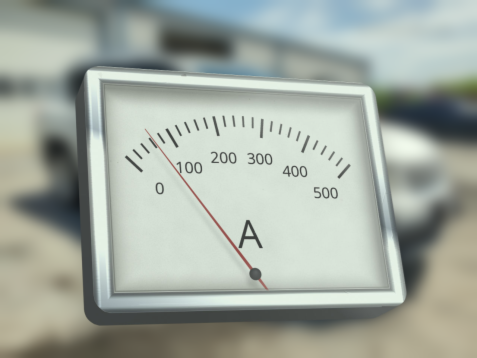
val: 60A
